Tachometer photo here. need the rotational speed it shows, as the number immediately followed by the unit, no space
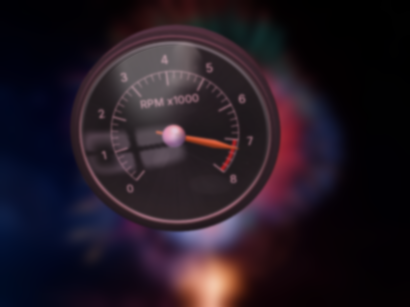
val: 7200rpm
